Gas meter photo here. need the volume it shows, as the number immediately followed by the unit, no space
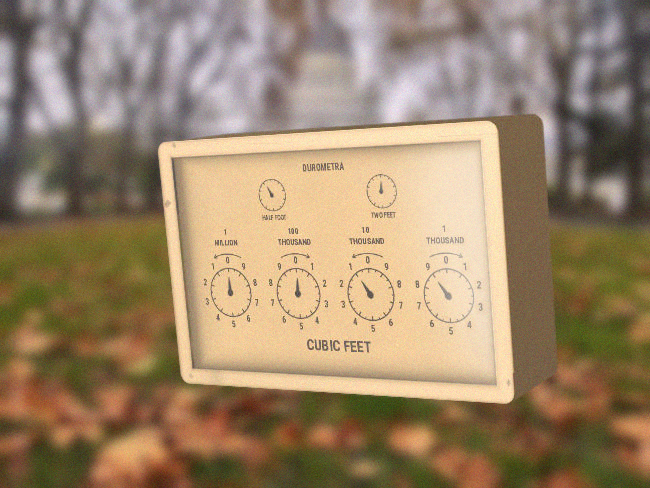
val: 900ft³
